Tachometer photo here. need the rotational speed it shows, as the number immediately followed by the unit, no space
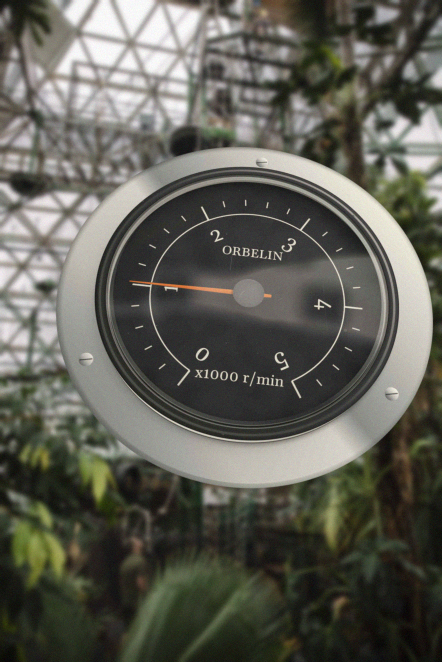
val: 1000rpm
